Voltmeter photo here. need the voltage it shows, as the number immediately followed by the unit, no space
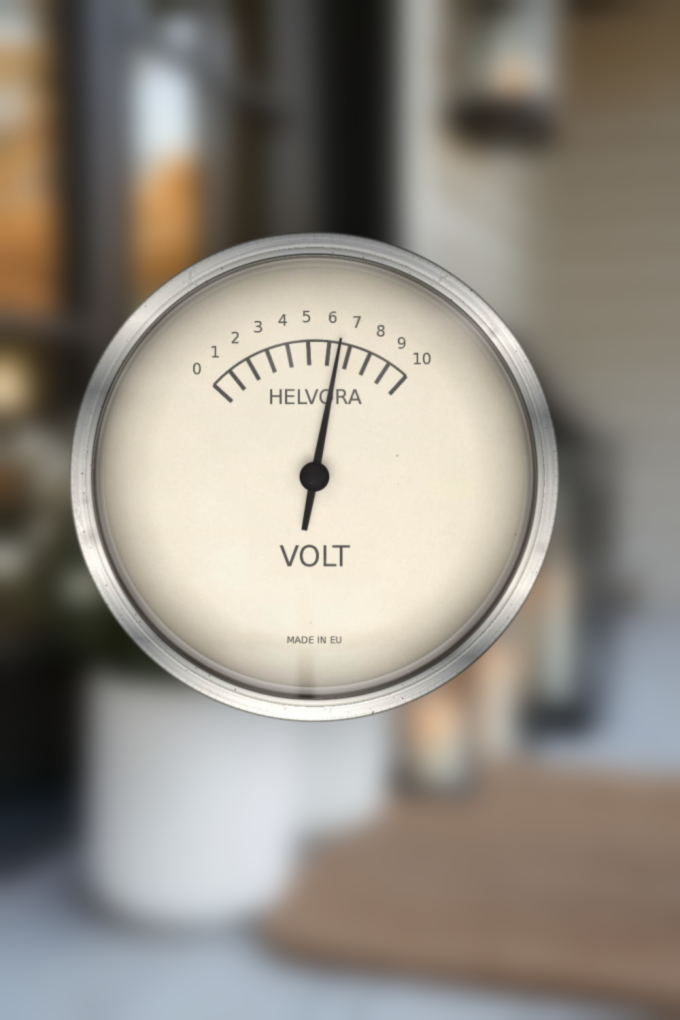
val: 6.5V
